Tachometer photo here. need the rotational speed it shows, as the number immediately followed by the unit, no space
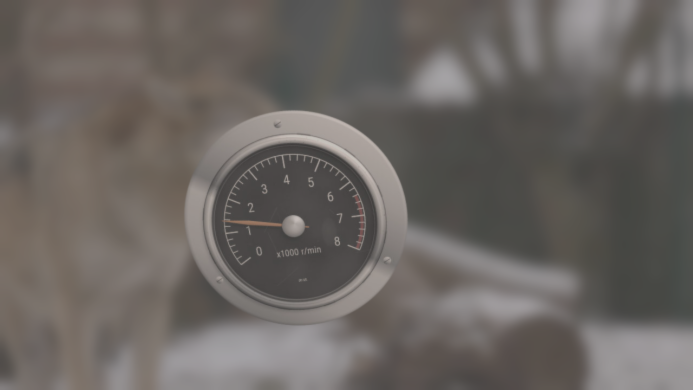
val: 1400rpm
